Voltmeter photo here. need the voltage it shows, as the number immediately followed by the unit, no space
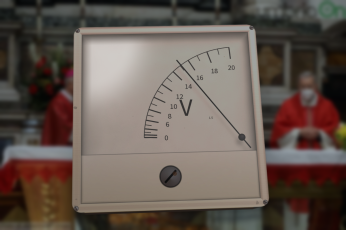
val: 15V
